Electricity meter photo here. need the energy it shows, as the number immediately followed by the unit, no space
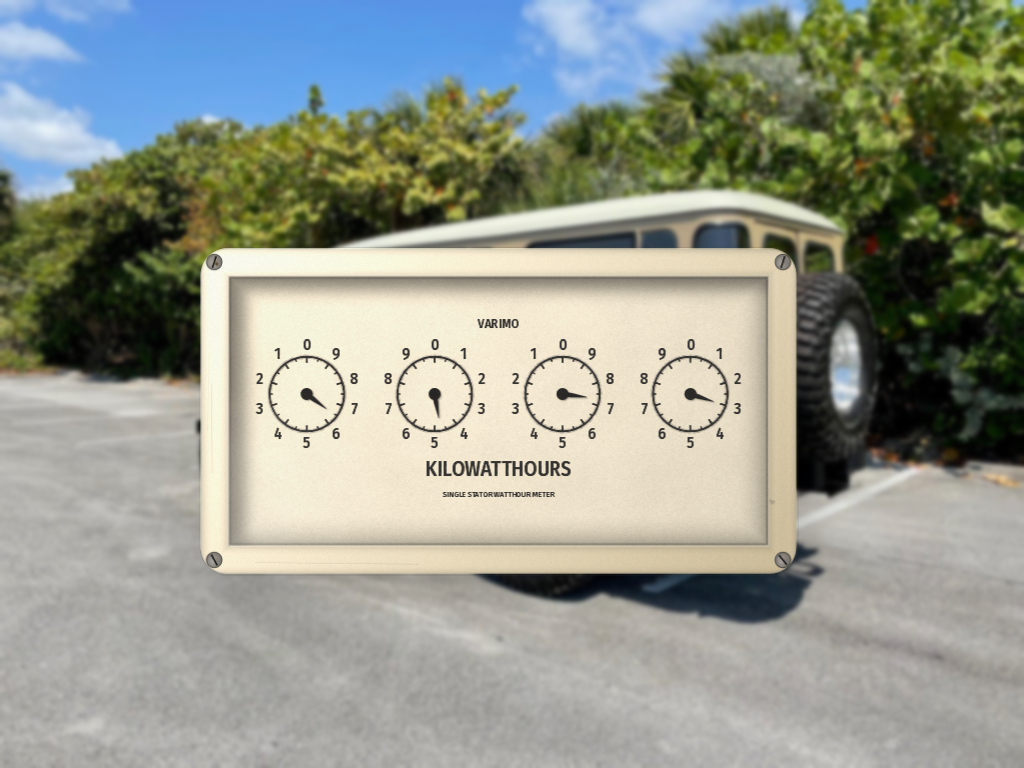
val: 6473kWh
